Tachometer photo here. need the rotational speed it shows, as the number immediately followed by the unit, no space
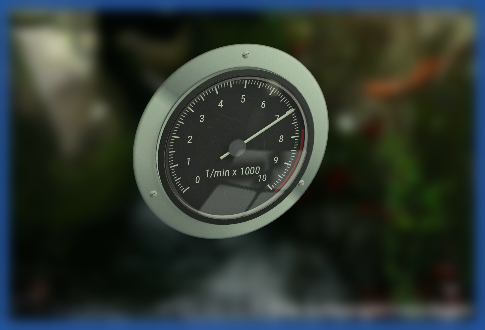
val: 7000rpm
